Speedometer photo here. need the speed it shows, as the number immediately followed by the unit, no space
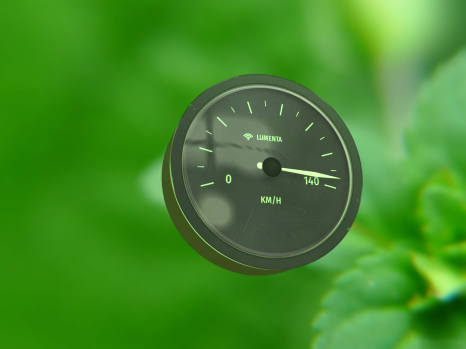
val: 135km/h
